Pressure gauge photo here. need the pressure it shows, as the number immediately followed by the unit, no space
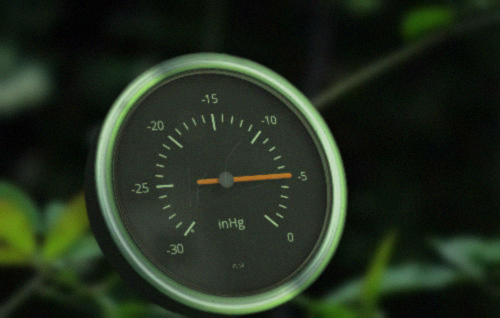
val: -5inHg
